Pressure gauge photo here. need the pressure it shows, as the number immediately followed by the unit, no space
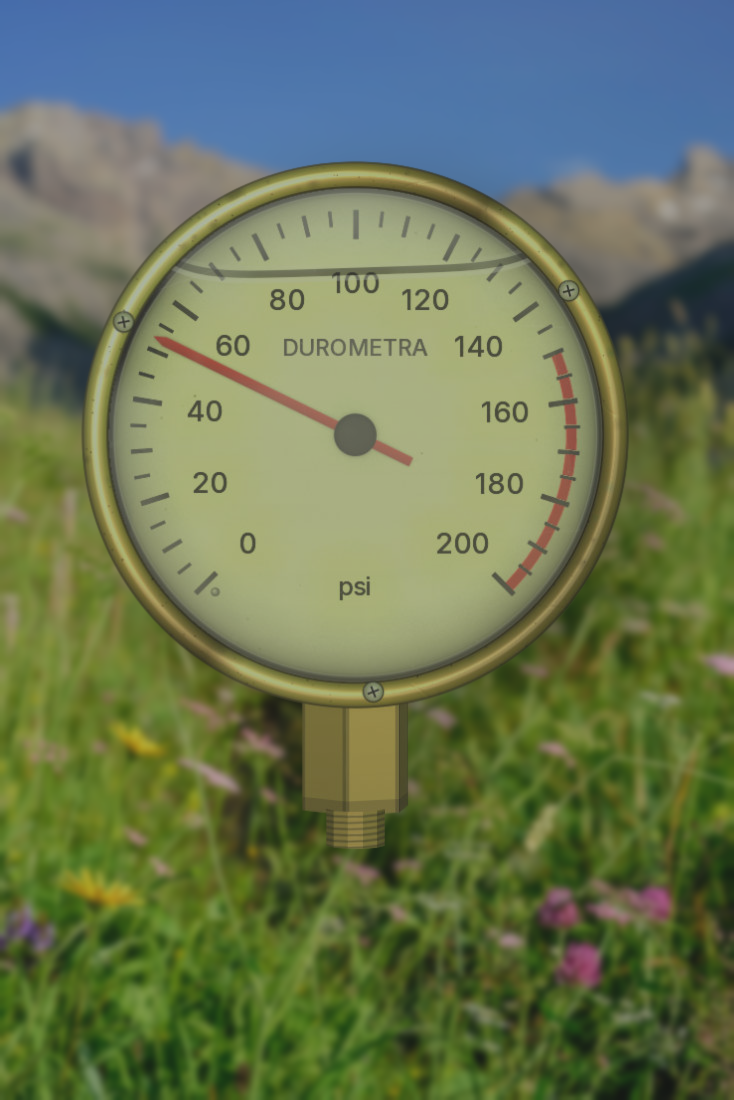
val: 52.5psi
